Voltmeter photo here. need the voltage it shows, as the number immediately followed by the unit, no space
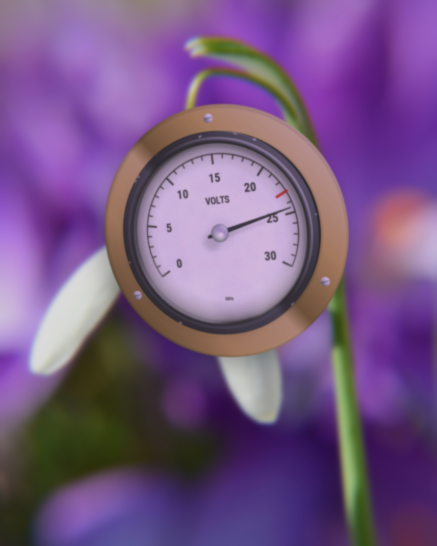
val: 24.5V
